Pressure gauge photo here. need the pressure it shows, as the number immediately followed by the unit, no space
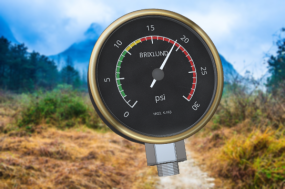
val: 19psi
